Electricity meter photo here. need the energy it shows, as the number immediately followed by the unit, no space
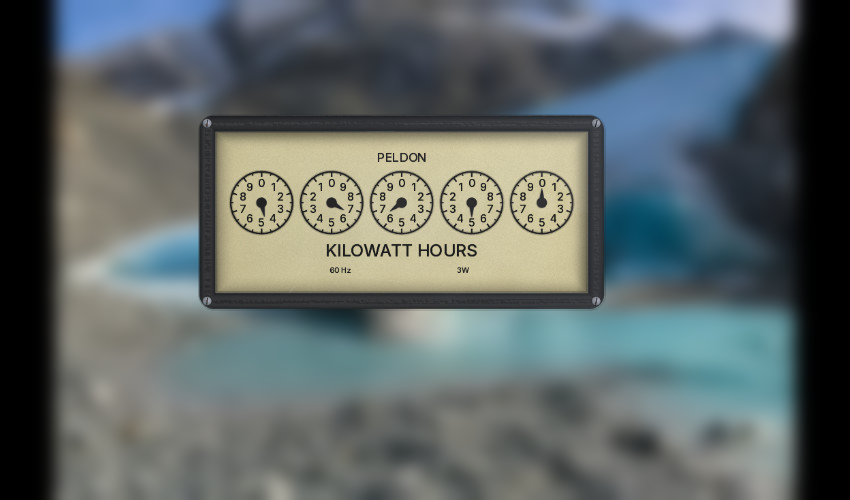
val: 46650kWh
